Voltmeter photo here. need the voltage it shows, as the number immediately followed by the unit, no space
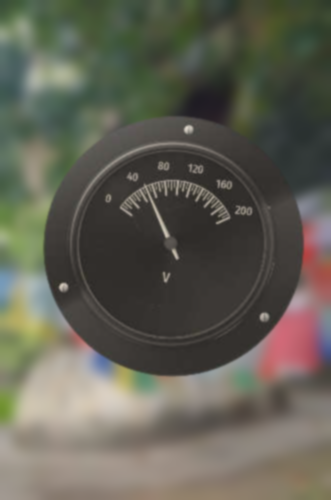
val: 50V
